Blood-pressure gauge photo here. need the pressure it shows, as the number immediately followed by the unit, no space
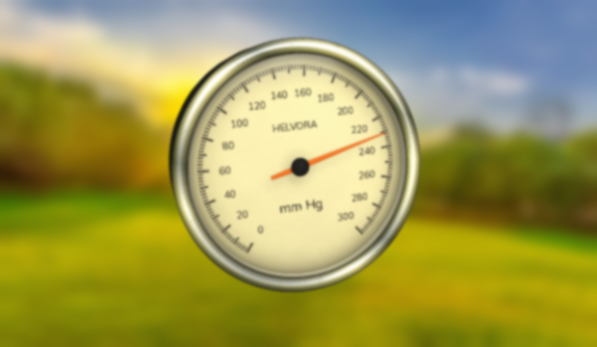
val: 230mmHg
